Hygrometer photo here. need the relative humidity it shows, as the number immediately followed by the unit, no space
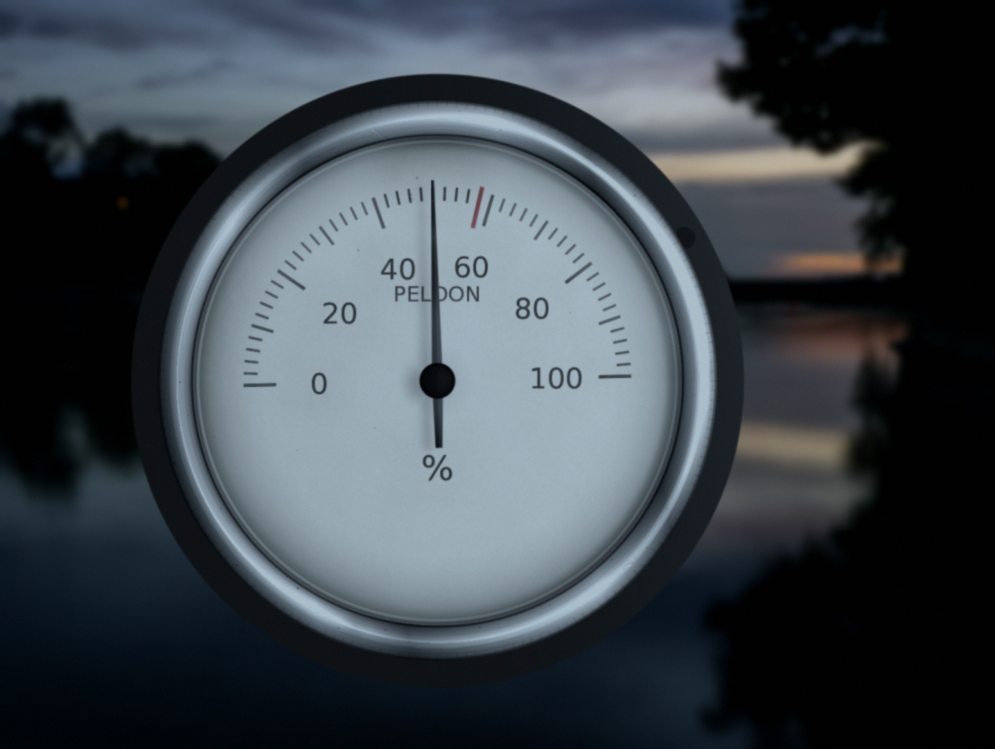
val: 50%
